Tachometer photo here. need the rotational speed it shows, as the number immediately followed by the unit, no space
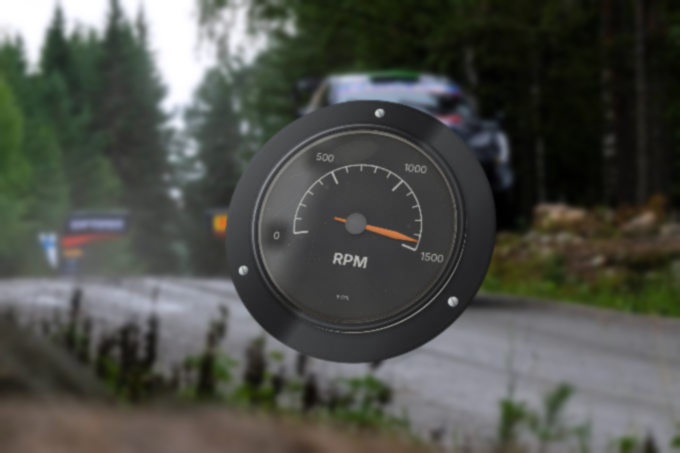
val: 1450rpm
